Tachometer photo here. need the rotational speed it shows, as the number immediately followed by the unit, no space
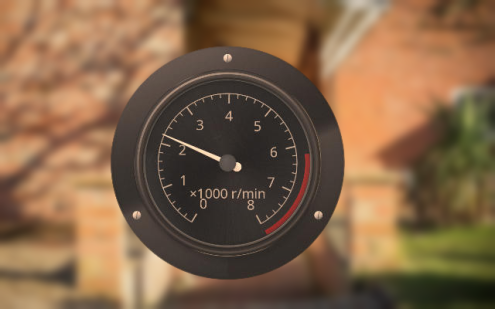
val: 2200rpm
